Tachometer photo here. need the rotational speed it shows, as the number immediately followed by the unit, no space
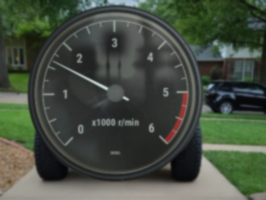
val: 1625rpm
